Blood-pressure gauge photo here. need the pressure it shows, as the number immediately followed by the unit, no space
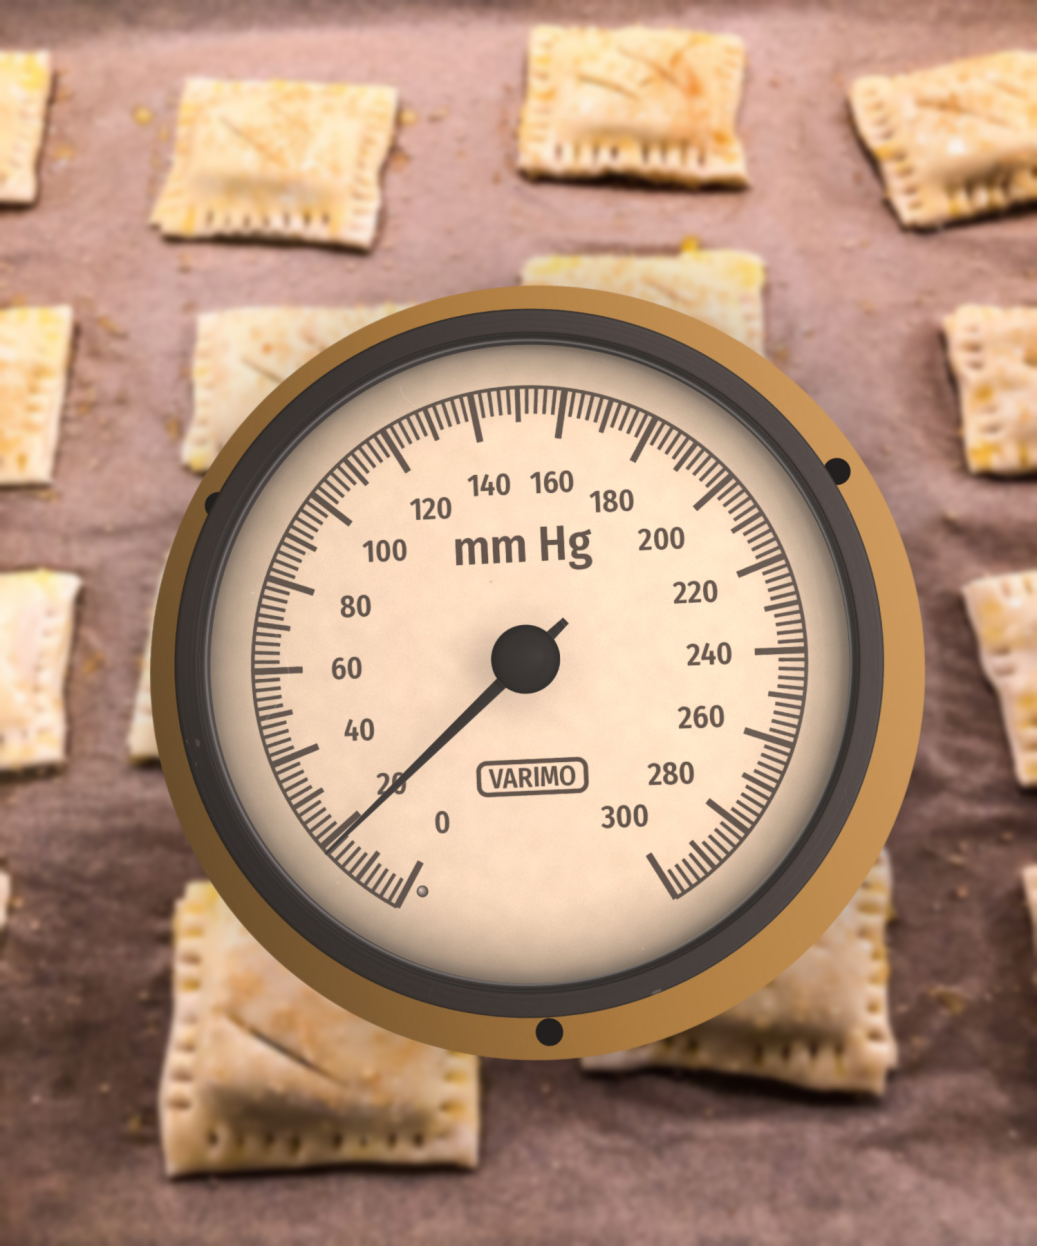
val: 18mmHg
